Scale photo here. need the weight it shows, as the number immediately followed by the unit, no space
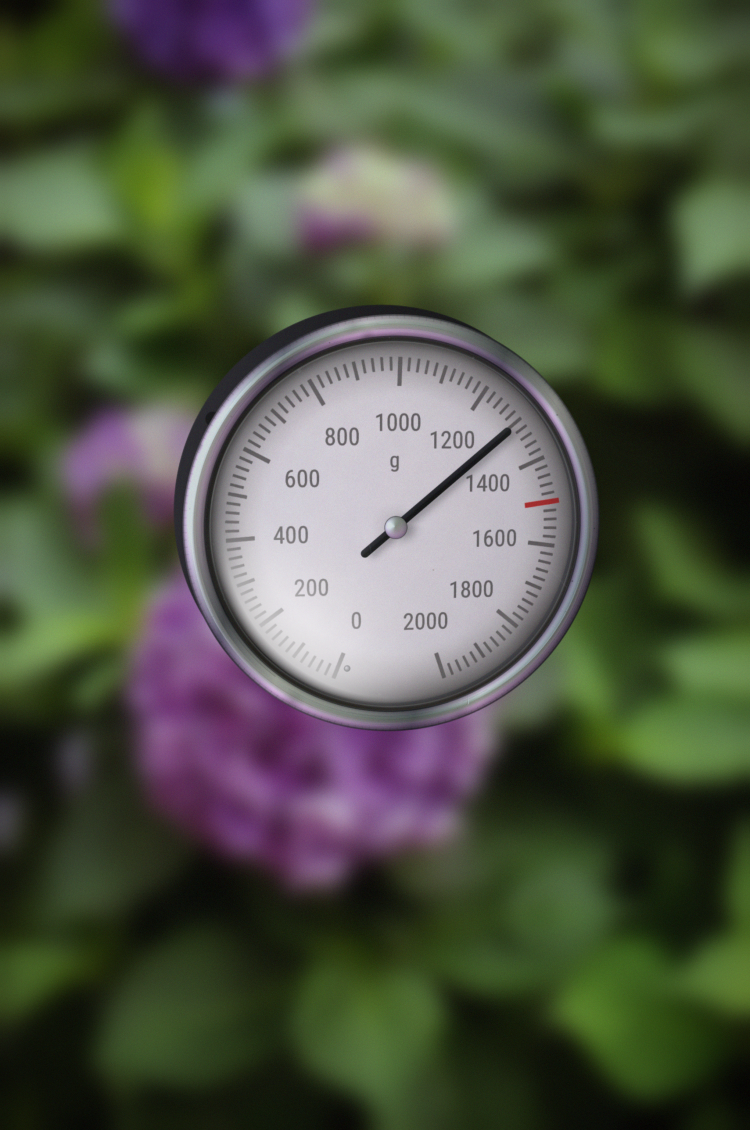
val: 1300g
